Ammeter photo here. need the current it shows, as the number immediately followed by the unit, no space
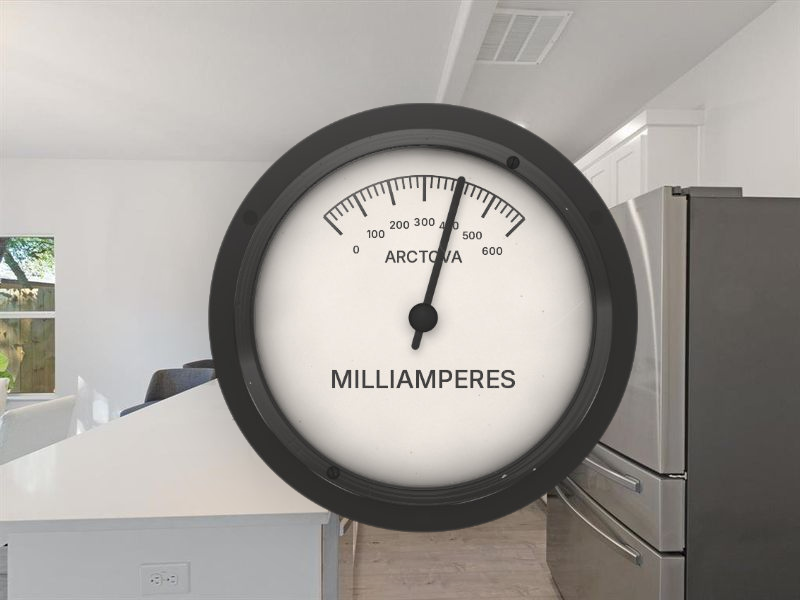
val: 400mA
